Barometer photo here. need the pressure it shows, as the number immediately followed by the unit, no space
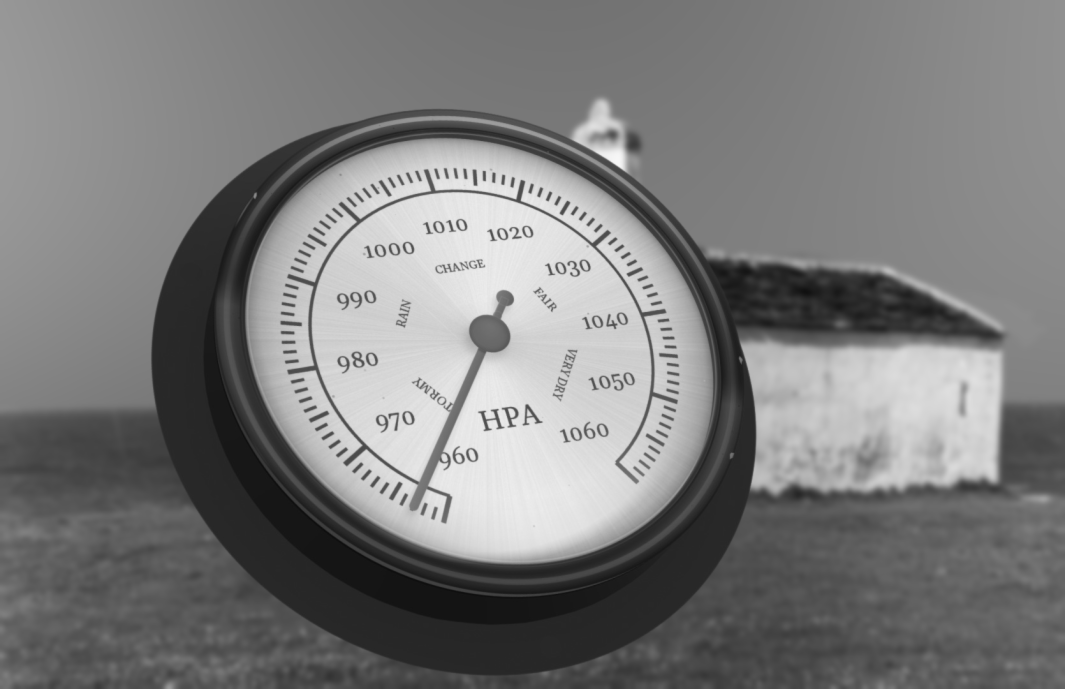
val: 963hPa
